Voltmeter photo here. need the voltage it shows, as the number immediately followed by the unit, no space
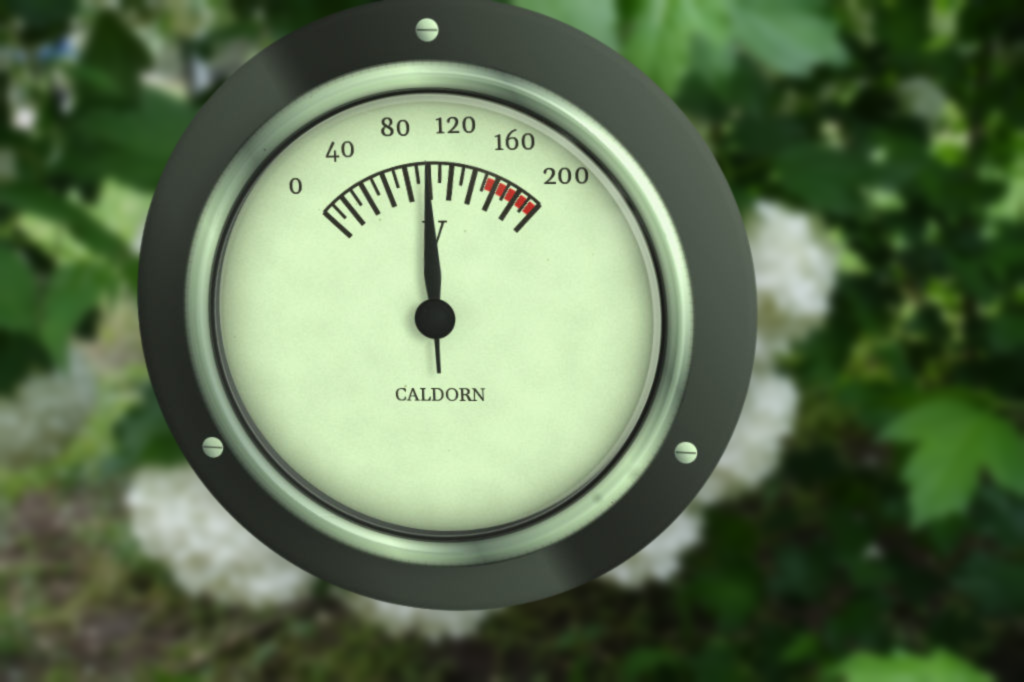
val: 100V
